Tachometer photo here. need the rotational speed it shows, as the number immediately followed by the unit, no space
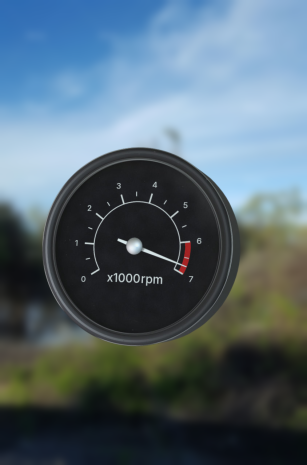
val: 6750rpm
